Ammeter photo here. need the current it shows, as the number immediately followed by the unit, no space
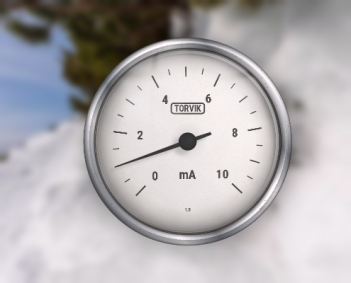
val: 1mA
